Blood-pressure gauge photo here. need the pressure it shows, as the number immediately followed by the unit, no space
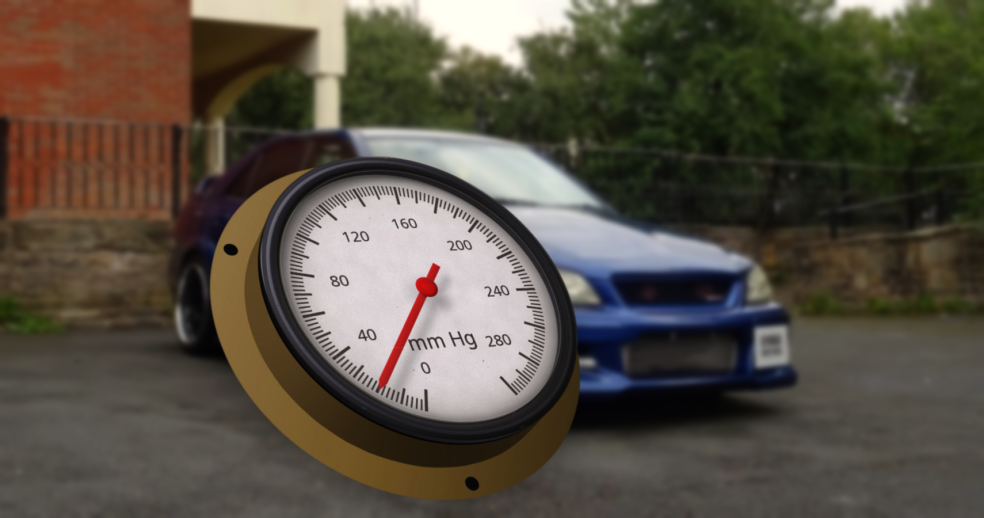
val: 20mmHg
